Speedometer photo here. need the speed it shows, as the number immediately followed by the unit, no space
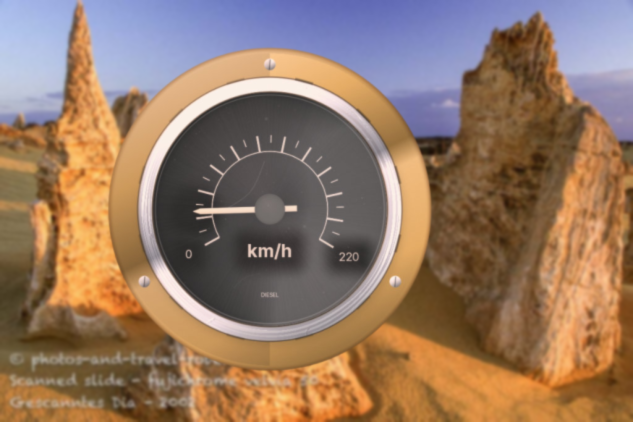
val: 25km/h
